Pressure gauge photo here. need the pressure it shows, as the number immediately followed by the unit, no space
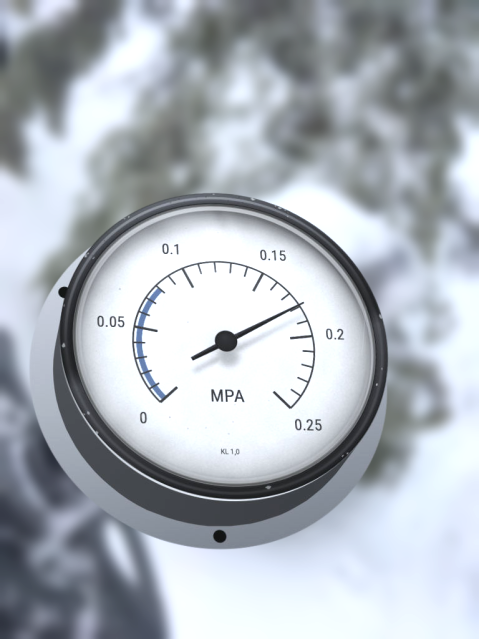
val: 0.18MPa
